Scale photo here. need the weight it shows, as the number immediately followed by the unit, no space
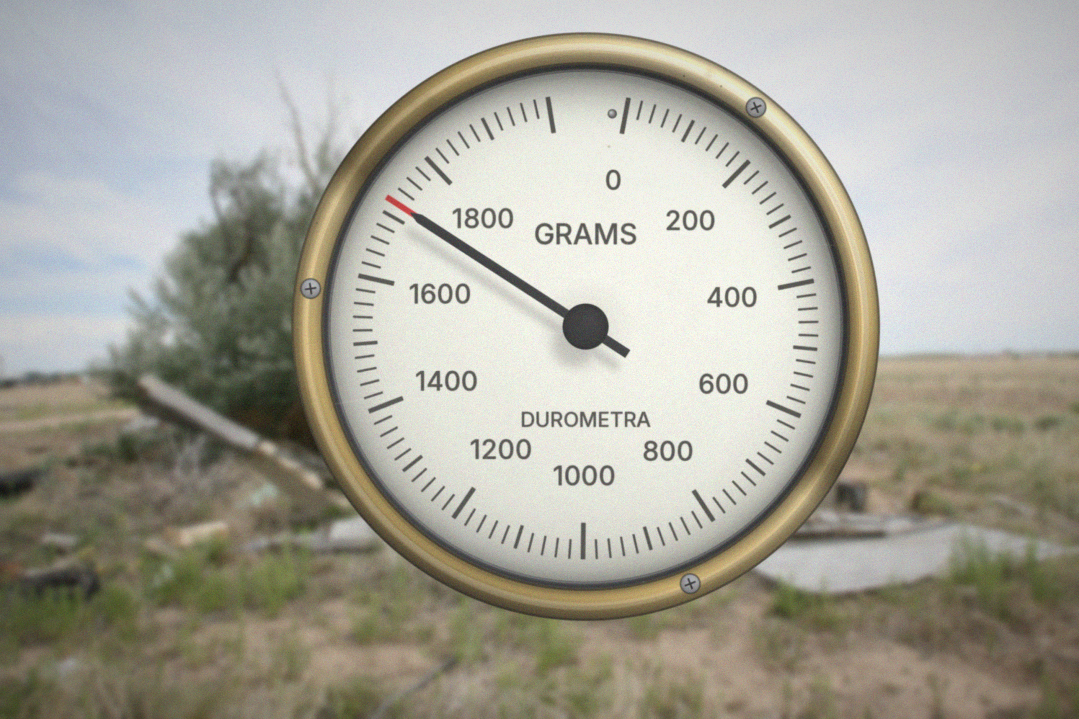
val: 1720g
